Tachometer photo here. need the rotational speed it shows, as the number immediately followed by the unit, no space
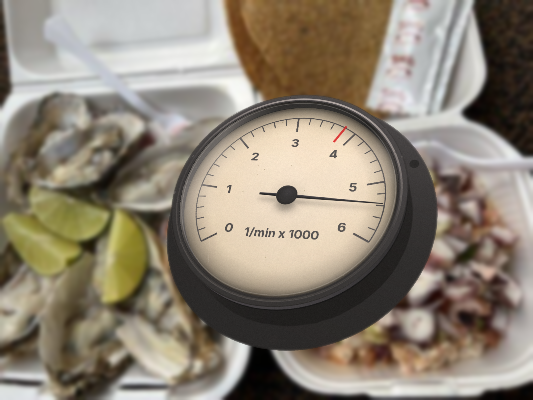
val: 5400rpm
